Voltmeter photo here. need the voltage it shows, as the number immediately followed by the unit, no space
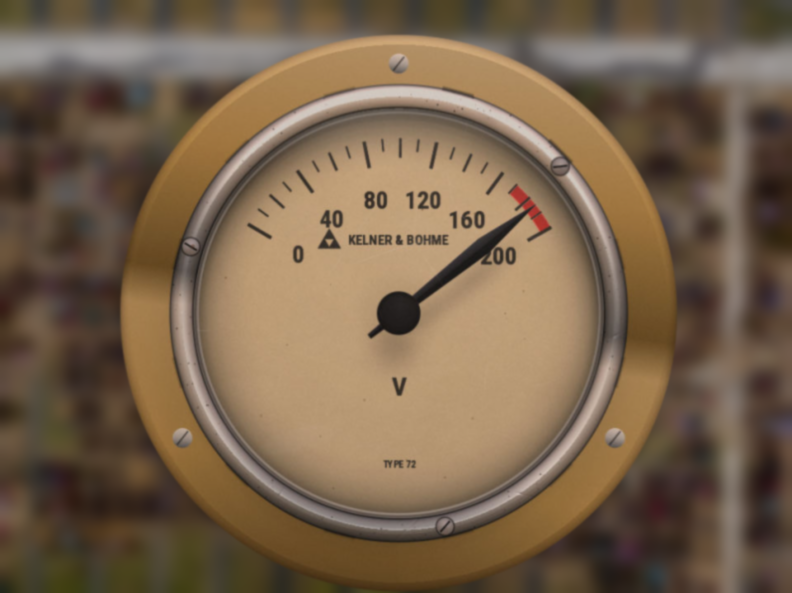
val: 185V
